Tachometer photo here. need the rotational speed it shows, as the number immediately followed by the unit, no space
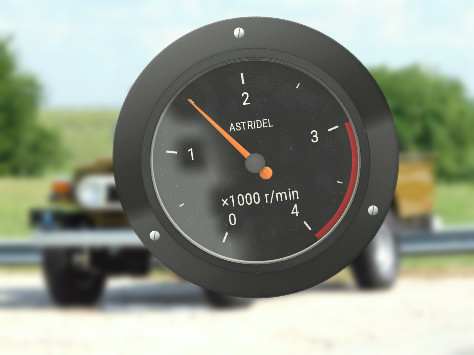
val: 1500rpm
